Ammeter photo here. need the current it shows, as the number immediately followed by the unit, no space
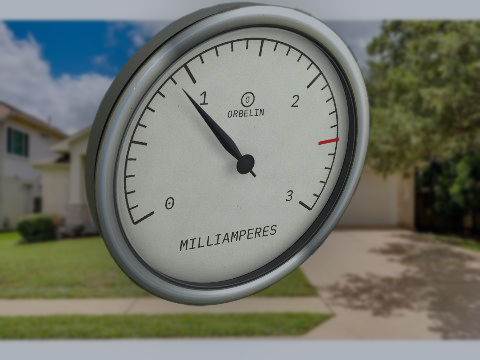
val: 0.9mA
